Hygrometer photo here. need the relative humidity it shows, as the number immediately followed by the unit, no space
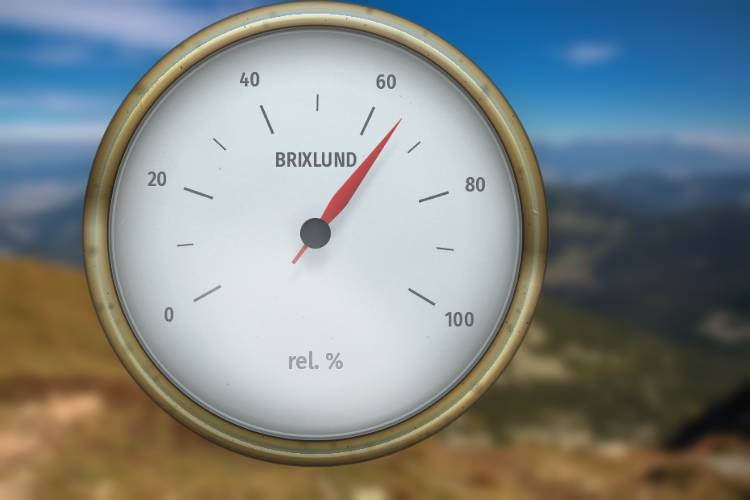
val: 65%
